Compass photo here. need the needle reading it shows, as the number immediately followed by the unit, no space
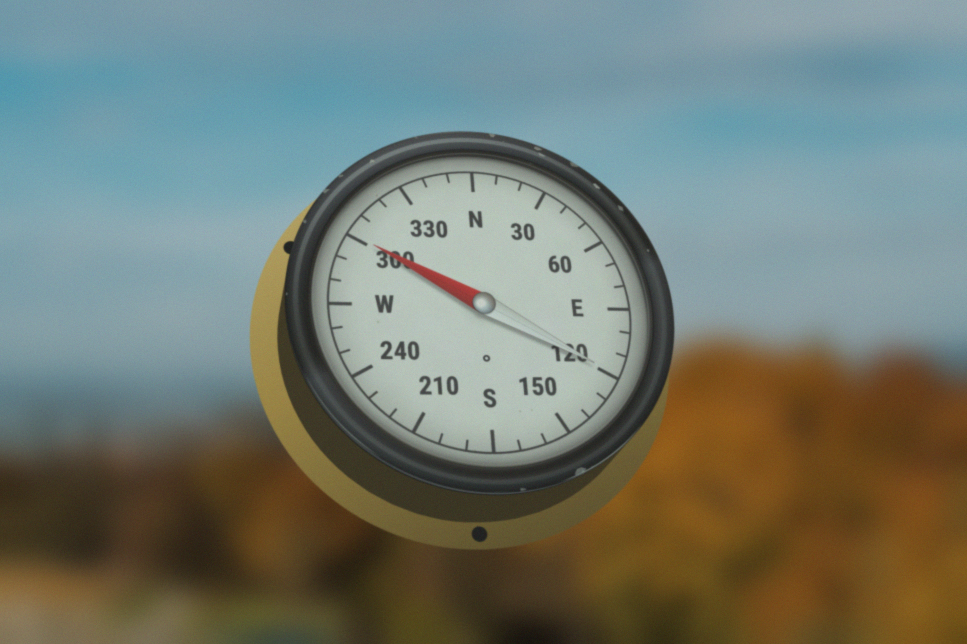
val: 300°
